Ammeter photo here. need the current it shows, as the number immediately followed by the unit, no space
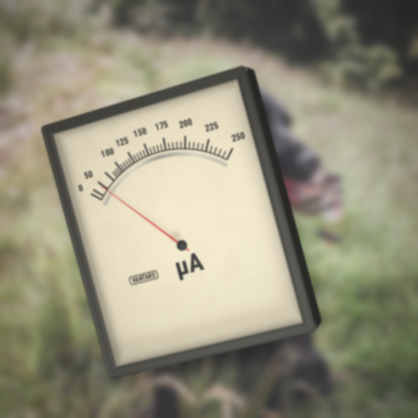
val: 50µA
